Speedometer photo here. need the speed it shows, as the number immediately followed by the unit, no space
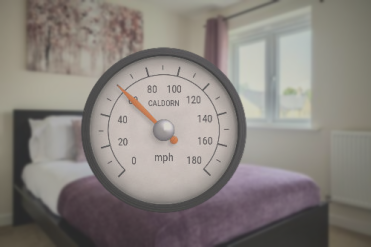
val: 60mph
